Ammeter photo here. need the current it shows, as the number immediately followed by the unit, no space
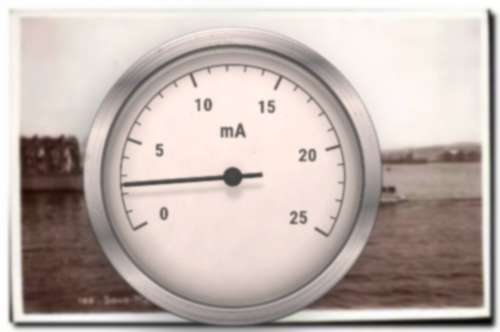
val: 2.5mA
